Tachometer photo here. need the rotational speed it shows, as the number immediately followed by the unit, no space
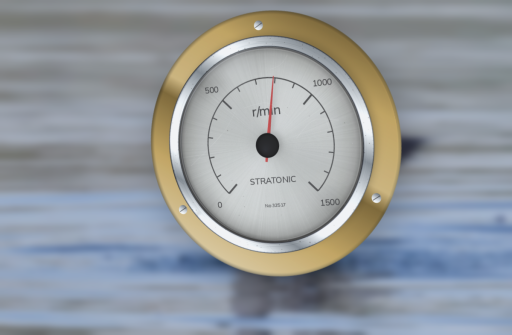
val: 800rpm
